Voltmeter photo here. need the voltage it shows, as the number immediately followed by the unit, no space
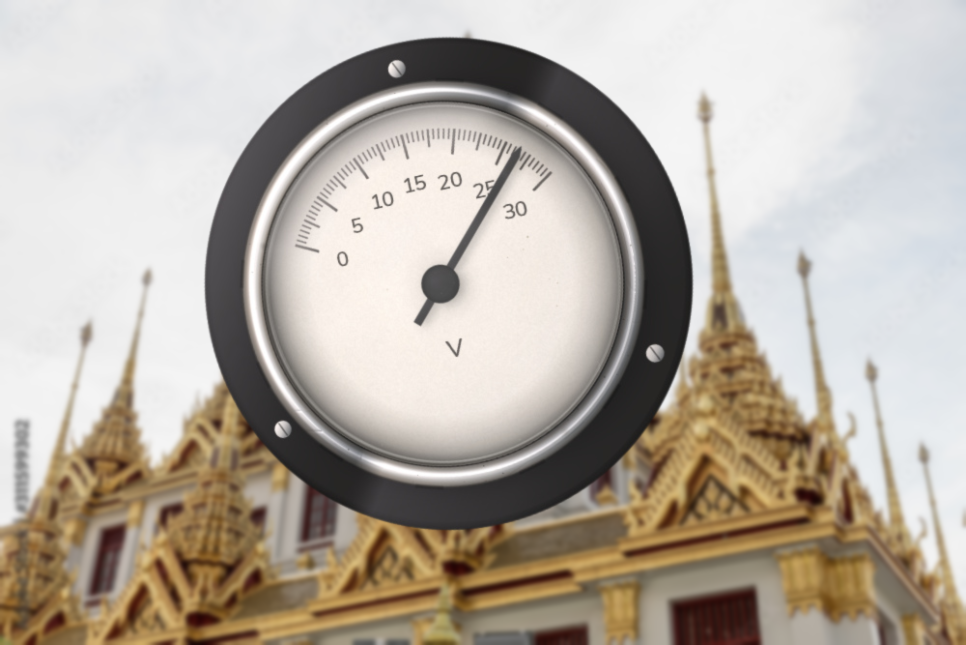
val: 26.5V
